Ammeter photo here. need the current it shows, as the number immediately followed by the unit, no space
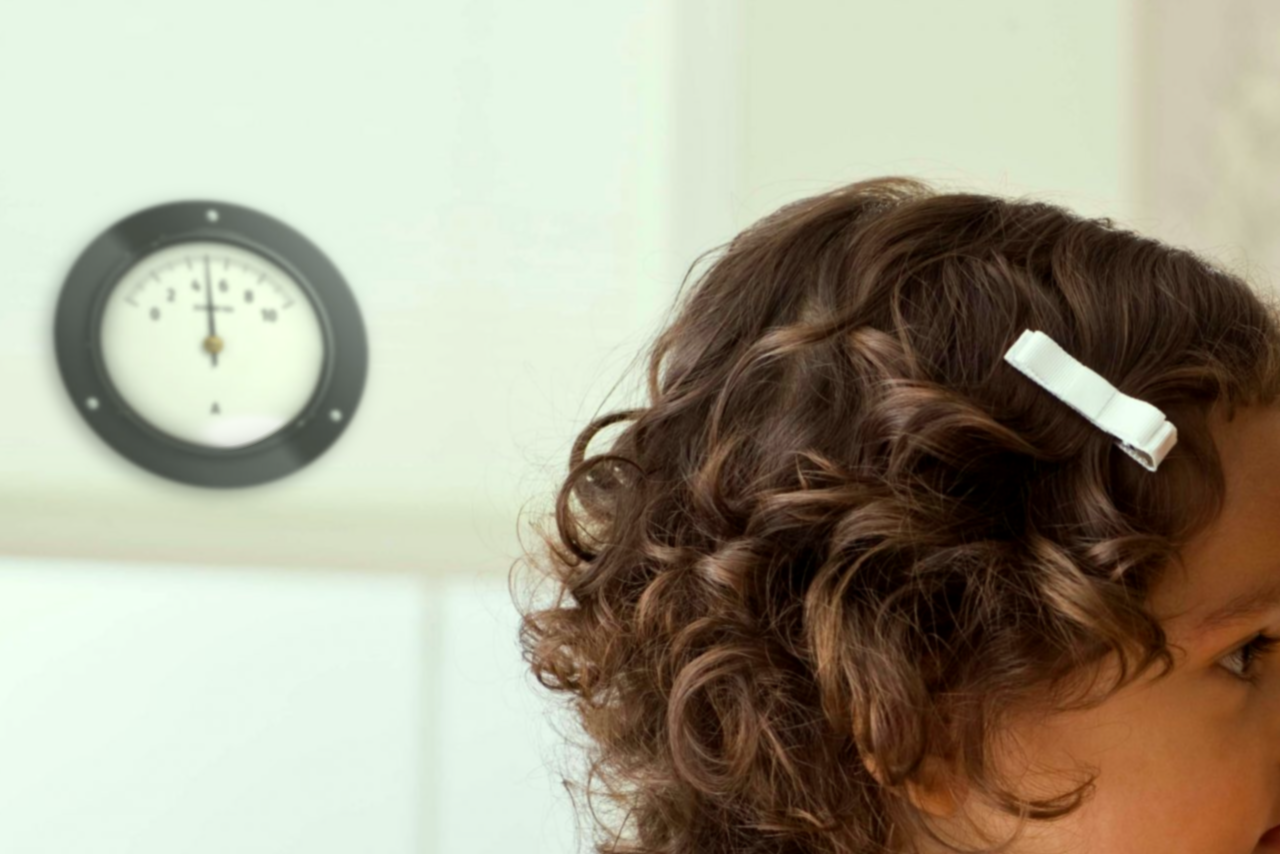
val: 5A
